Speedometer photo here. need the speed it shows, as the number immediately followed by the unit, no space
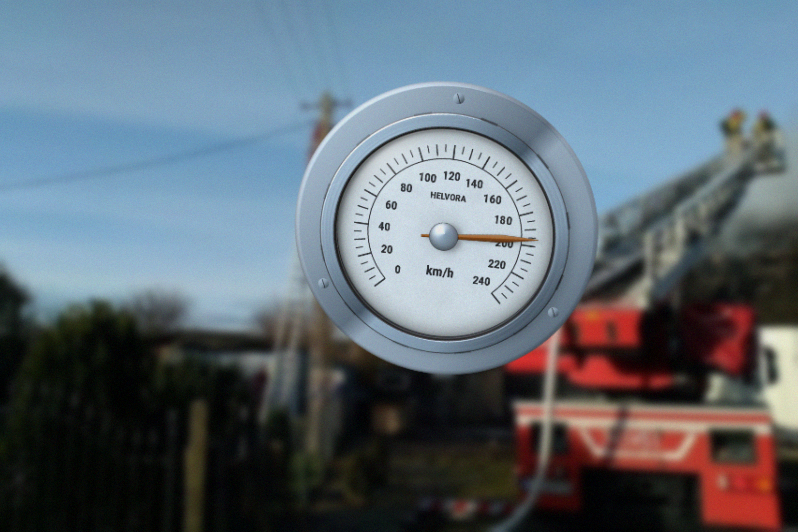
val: 195km/h
